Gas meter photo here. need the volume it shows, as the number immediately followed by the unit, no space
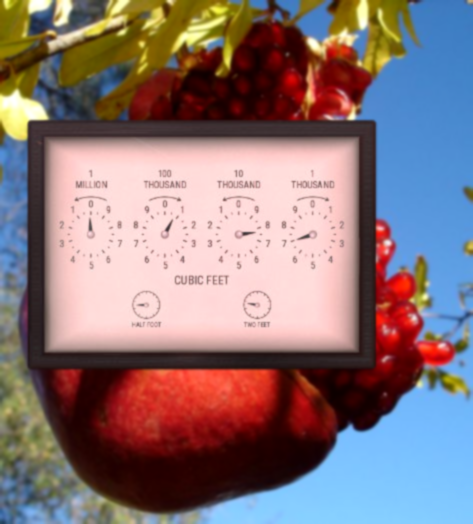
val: 7700ft³
